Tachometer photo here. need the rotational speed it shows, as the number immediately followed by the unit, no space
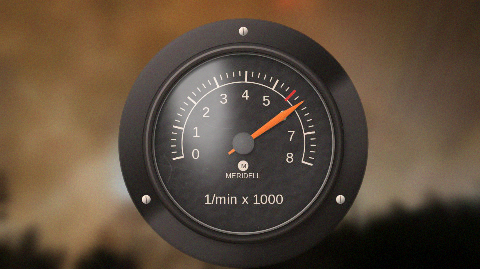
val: 6000rpm
